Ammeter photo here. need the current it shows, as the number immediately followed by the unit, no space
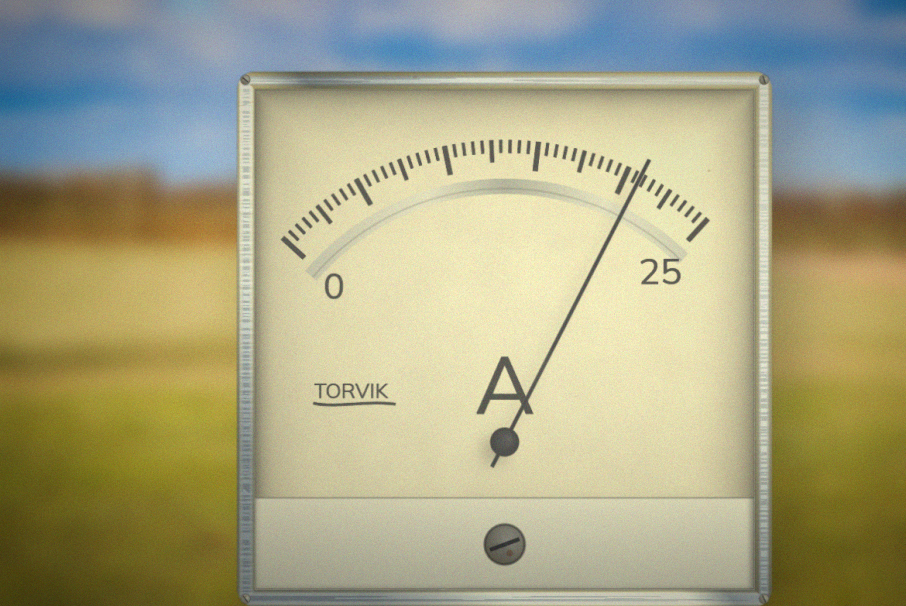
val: 20.75A
